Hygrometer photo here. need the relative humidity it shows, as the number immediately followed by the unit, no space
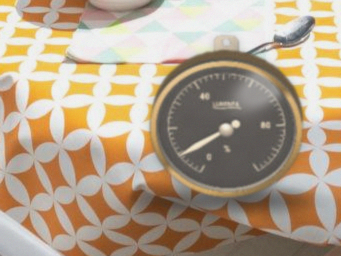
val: 10%
